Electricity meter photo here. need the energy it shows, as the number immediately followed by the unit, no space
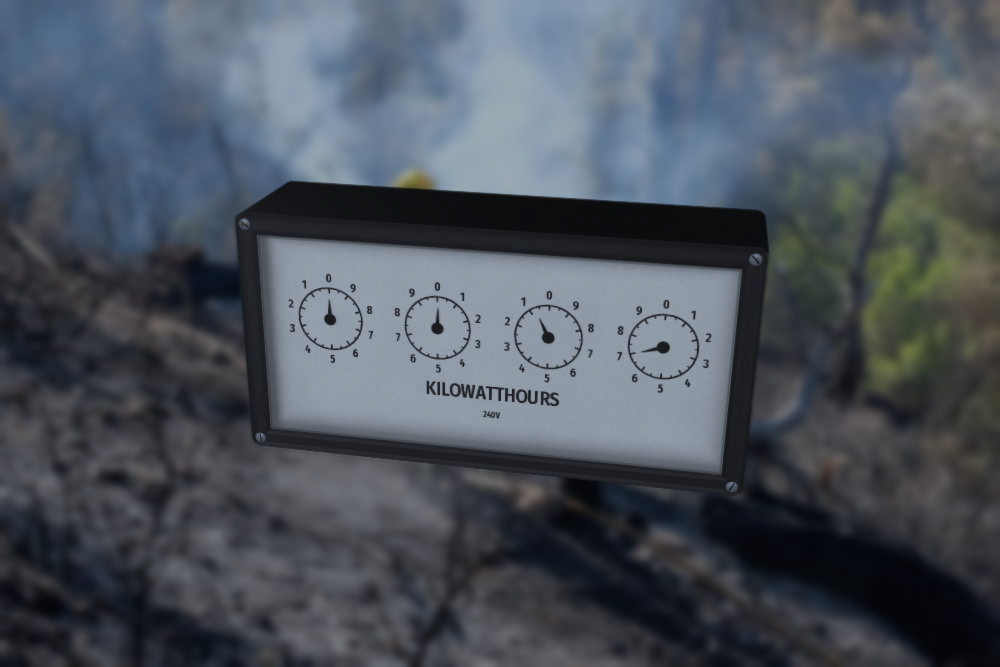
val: 7kWh
